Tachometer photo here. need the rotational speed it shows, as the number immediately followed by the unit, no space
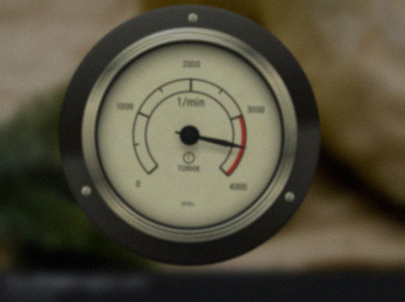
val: 3500rpm
